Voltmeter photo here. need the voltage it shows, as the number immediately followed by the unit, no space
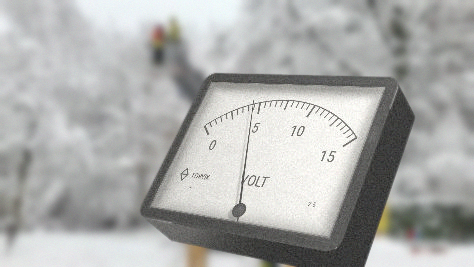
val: 4.5V
